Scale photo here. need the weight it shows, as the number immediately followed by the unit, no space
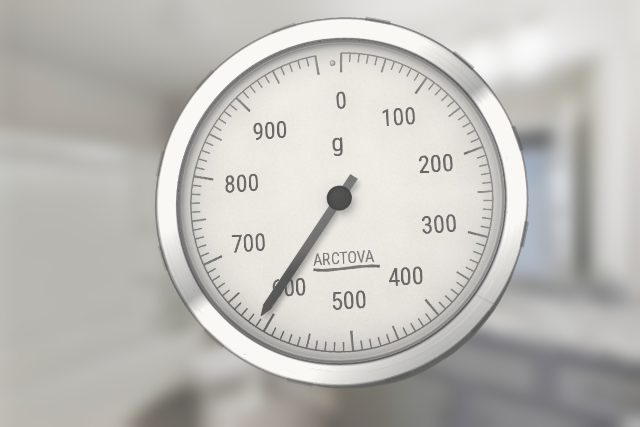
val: 610g
